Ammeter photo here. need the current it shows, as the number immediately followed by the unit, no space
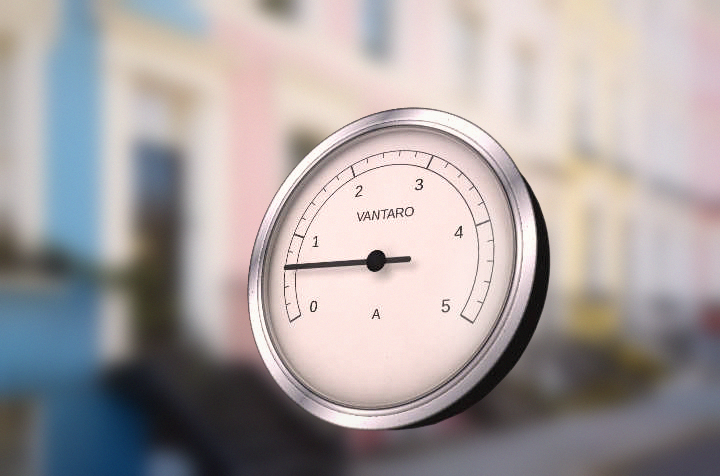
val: 0.6A
